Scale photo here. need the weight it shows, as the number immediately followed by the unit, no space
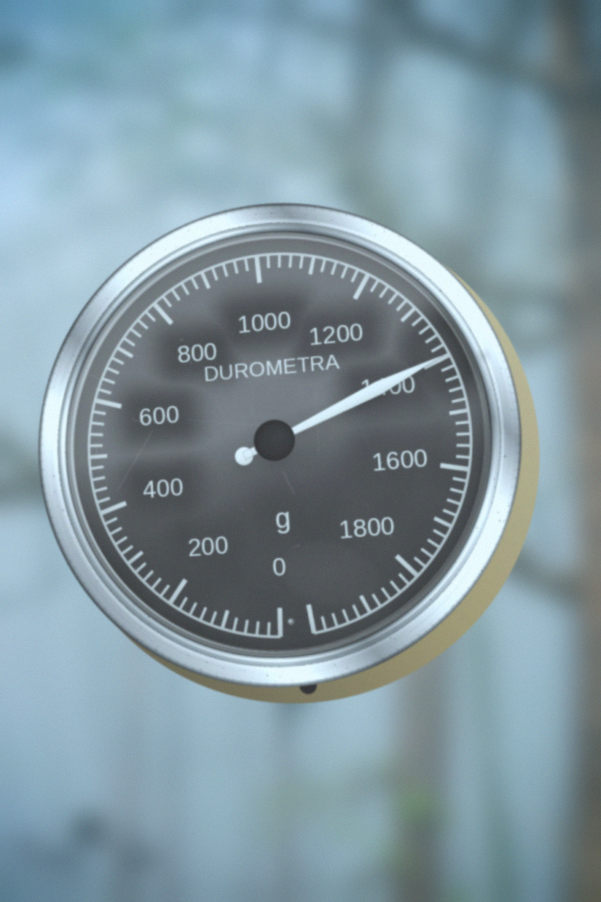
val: 1400g
